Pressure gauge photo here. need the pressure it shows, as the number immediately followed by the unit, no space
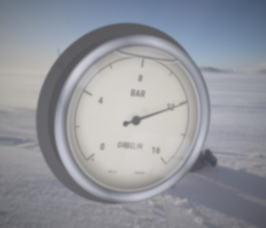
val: 12bar
